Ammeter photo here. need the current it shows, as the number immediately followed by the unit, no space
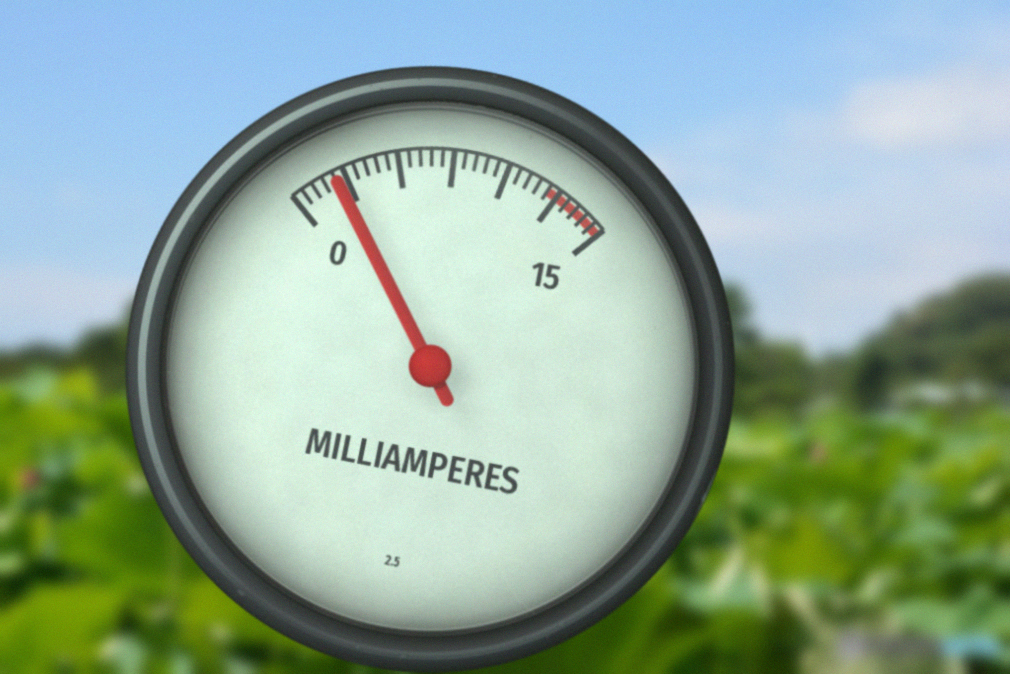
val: 2mA
